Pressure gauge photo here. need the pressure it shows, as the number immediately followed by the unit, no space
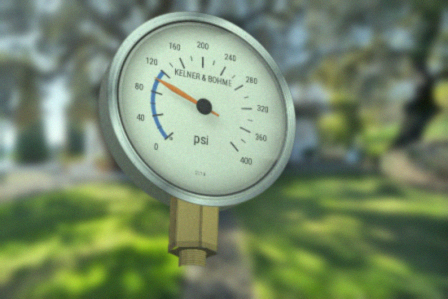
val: 100psi
